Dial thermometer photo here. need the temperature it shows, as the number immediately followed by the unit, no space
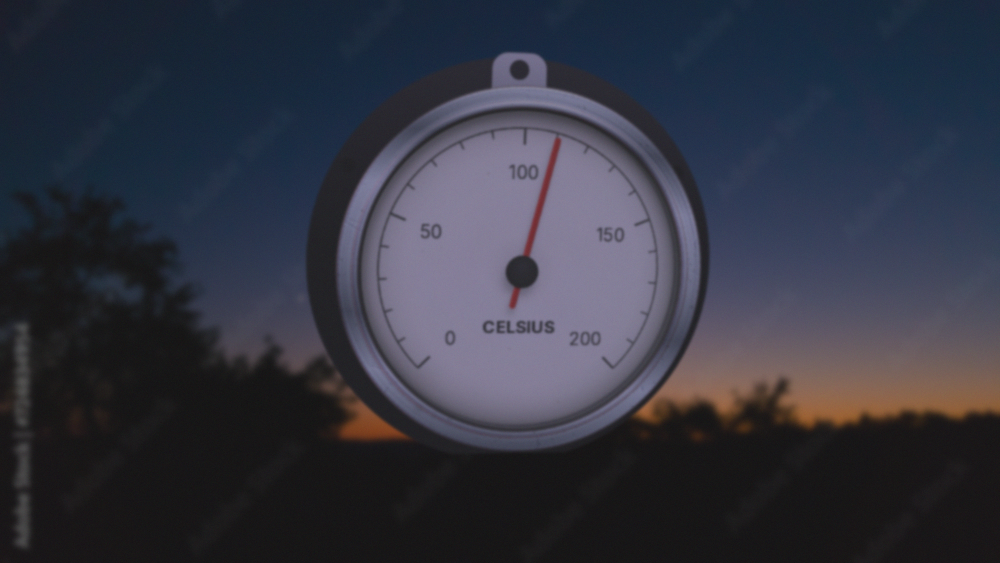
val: 110°C
